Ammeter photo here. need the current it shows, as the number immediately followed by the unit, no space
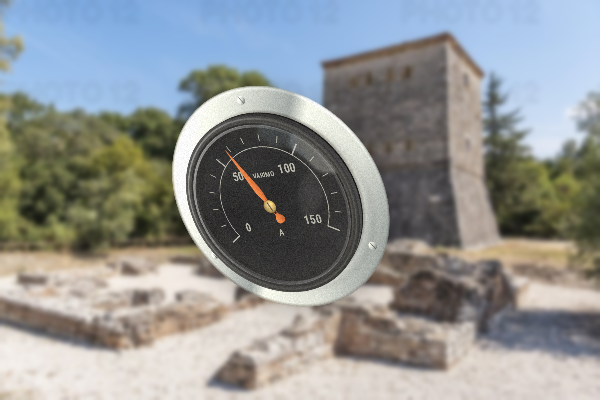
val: 60A
